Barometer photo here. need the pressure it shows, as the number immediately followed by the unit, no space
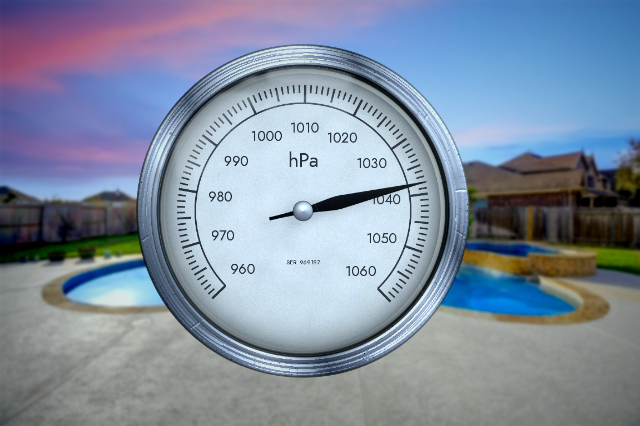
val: 1038hPa
